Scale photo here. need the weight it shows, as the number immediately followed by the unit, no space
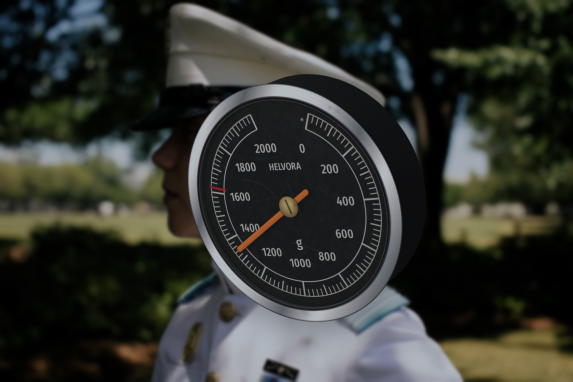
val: 1340g
